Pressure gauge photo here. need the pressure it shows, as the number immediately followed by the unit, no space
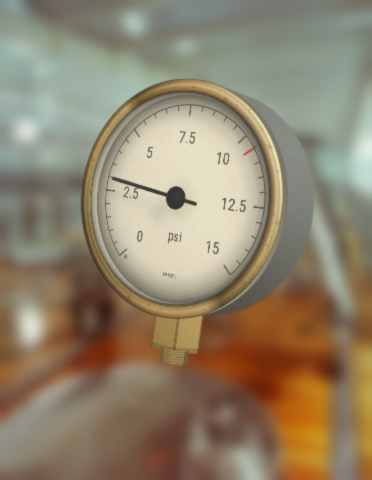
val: 3psi
